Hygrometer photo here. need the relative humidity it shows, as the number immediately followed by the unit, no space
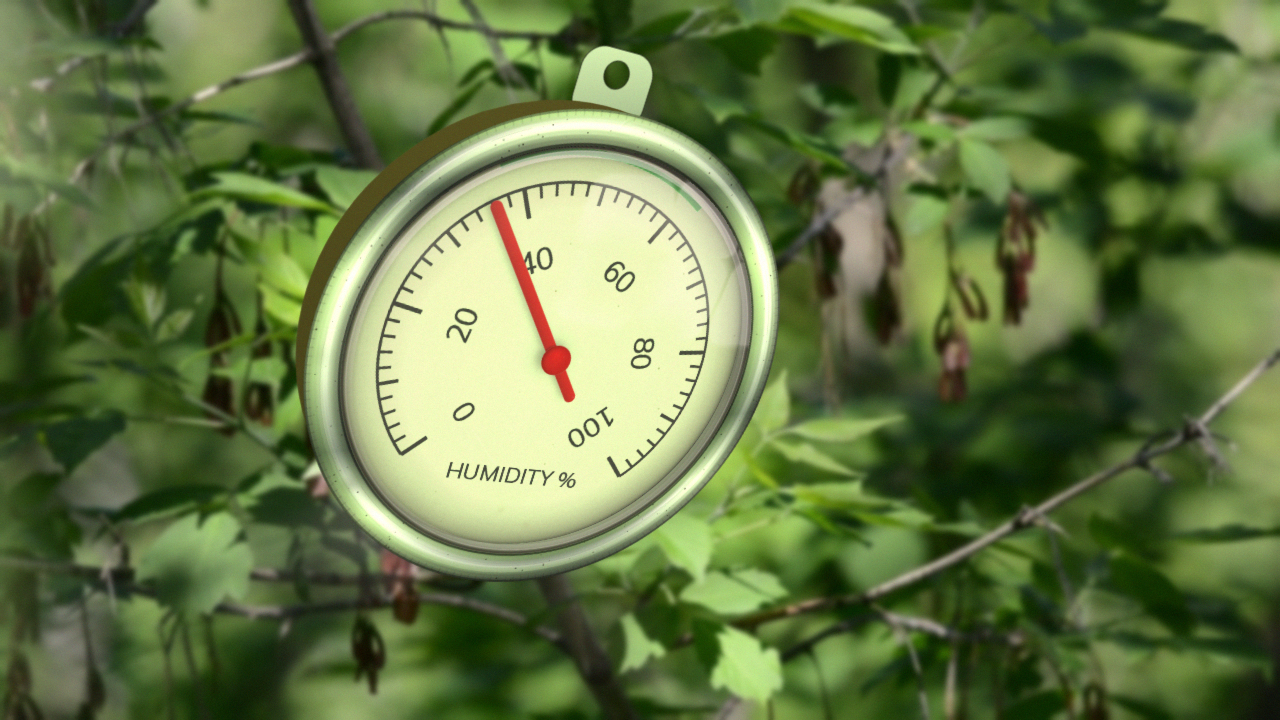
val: 36%
